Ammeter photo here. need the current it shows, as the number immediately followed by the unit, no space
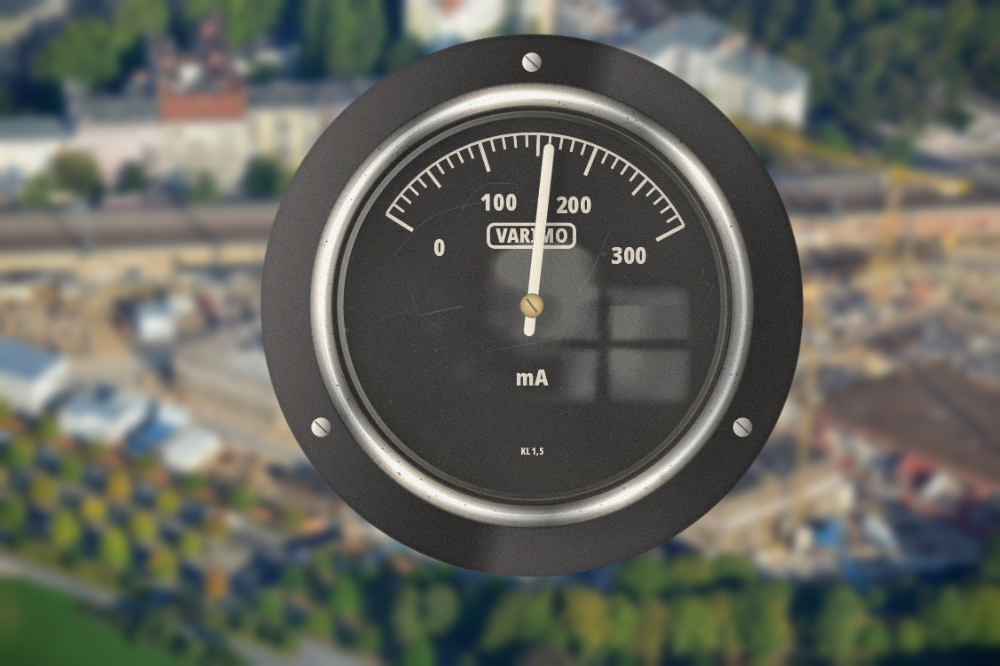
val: 160mA
